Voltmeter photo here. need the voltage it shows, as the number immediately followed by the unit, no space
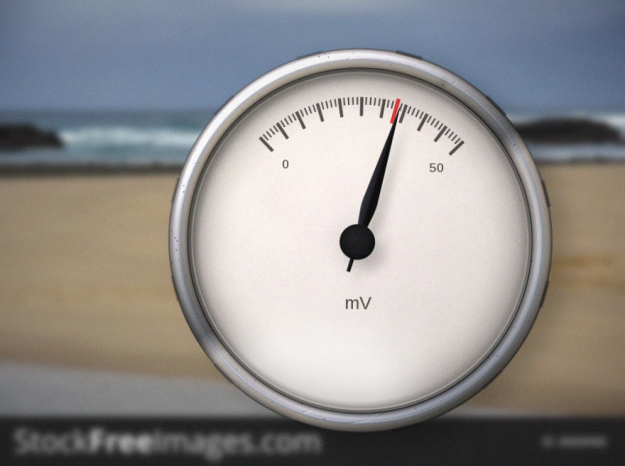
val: 34mV
